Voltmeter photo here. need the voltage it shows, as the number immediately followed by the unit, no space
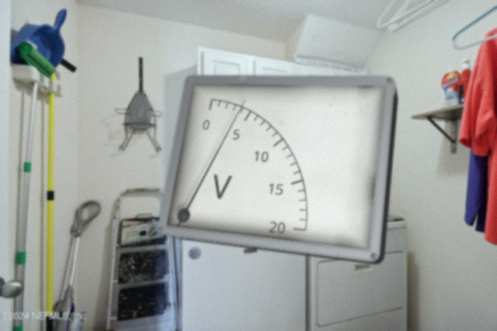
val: 4V
